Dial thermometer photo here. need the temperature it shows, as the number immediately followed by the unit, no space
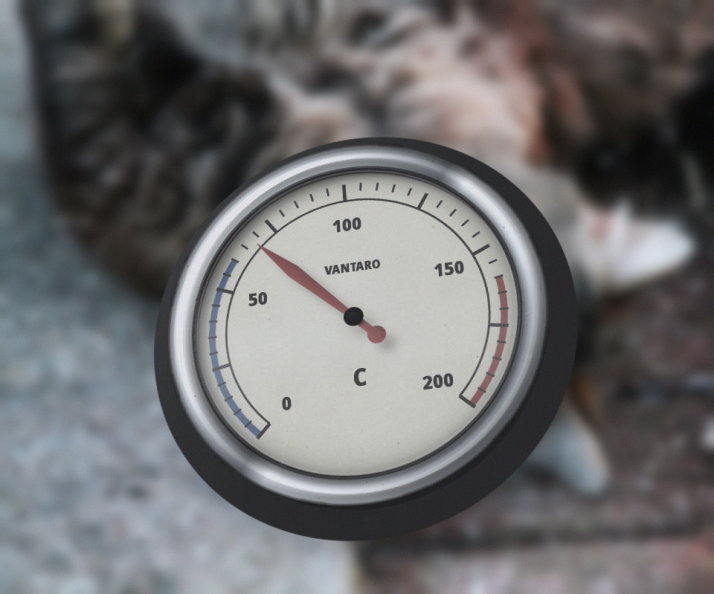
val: 67.5°C
